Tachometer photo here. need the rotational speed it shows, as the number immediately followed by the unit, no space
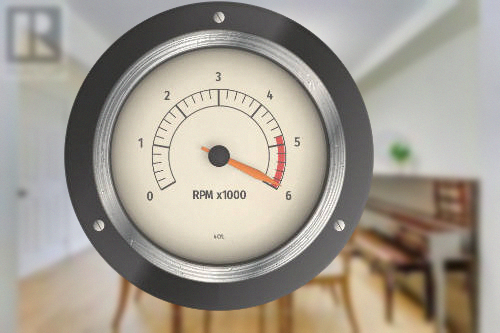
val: 5900rpm
